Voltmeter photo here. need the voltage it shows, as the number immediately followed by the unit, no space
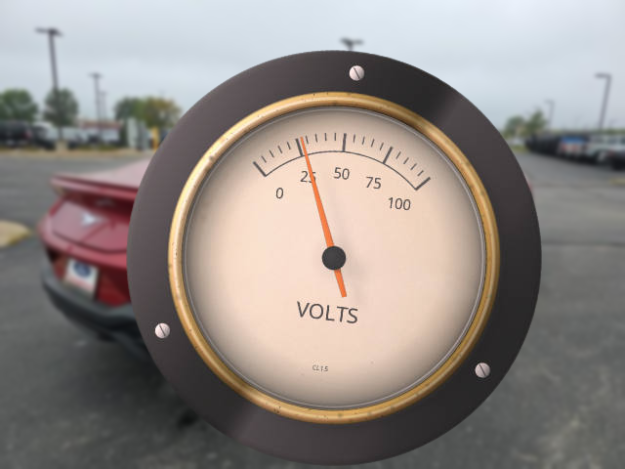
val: 27.5V
